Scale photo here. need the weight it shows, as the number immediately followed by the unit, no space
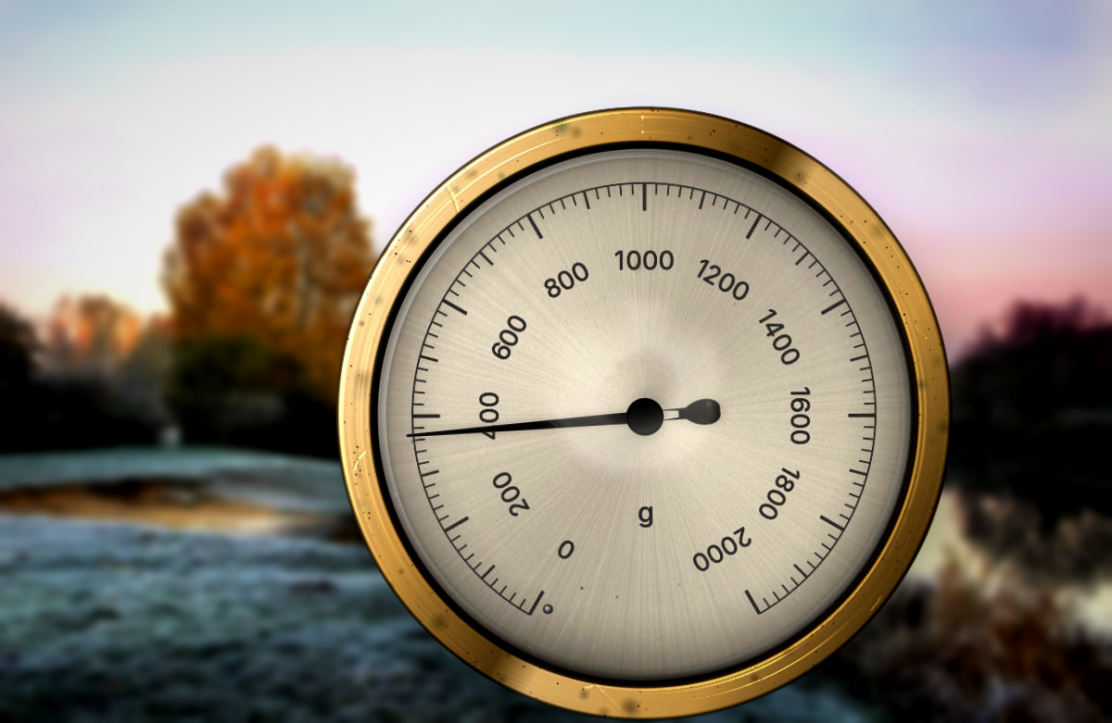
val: 370g
